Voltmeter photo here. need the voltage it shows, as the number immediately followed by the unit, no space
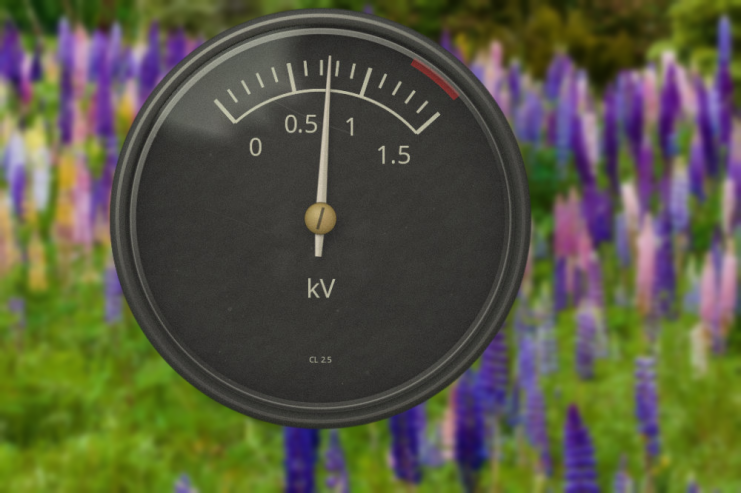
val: 0.75kV
